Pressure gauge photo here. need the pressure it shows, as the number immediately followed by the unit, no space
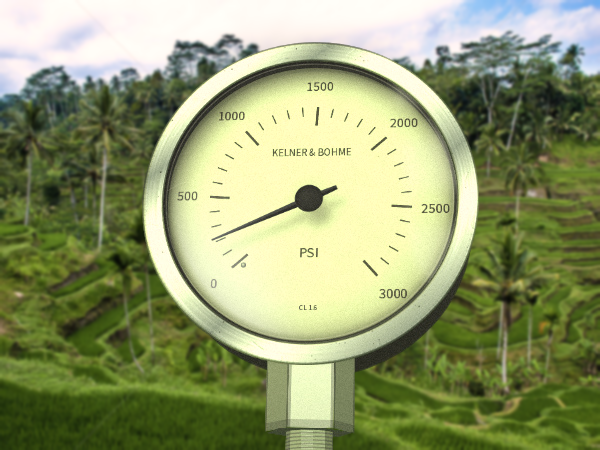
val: 200psi
